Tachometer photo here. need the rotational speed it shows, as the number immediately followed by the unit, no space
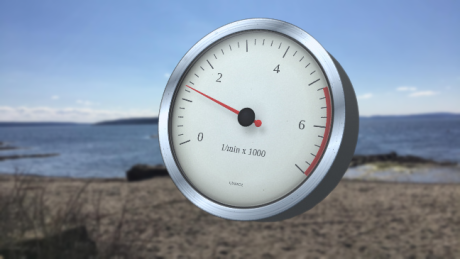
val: 1300rpm
